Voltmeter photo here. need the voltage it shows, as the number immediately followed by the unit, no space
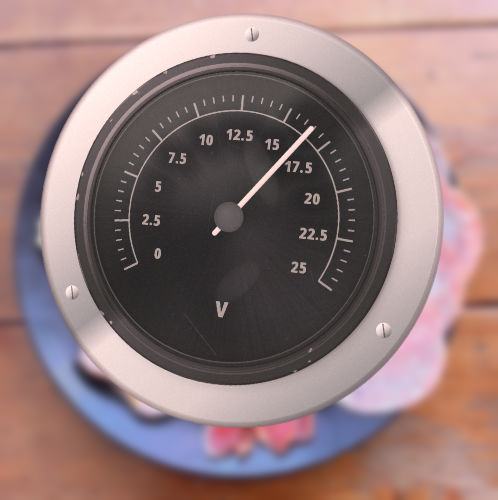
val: 16.5V
